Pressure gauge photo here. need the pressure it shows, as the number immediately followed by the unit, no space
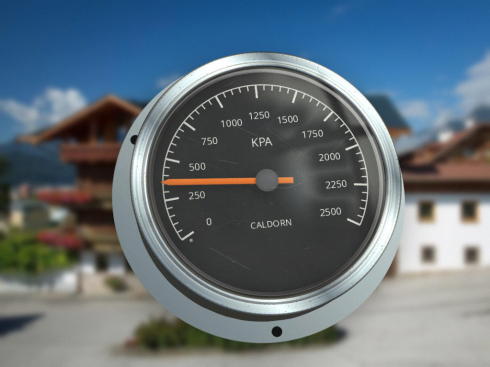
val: 350kPa
